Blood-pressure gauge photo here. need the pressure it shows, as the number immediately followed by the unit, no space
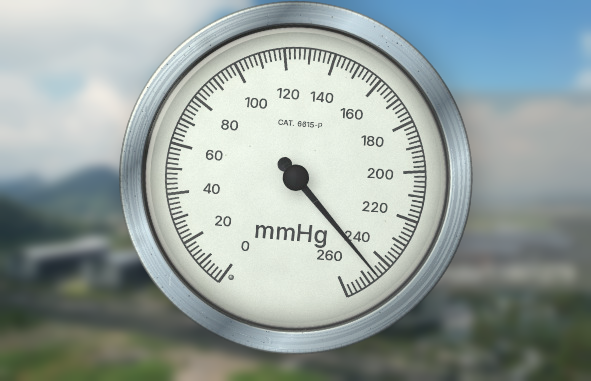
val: 246mmHg
